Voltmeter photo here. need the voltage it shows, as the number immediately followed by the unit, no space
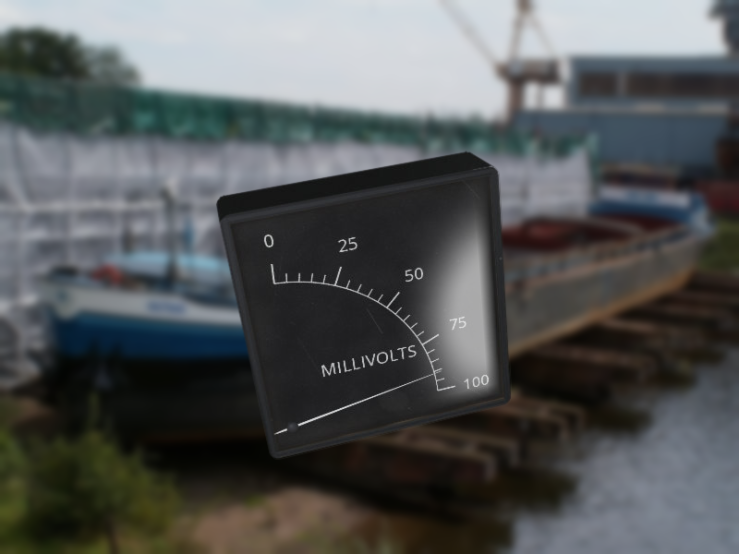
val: 90mV
